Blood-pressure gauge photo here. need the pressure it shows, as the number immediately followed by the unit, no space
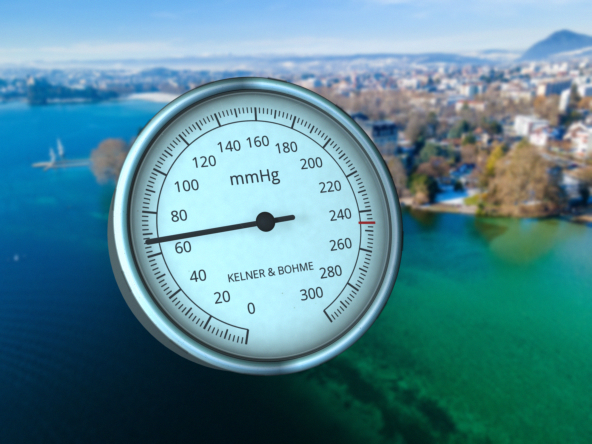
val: 66mmHg
